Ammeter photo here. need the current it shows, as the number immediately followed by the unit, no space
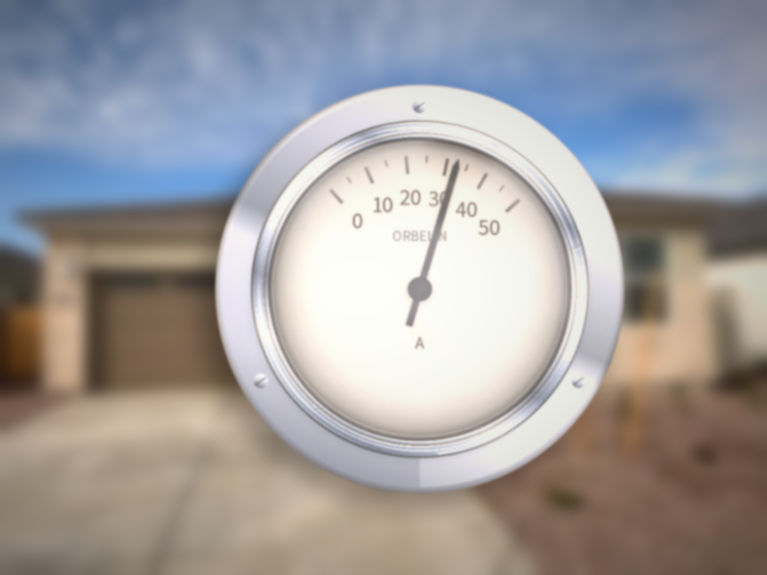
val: 32.5A
